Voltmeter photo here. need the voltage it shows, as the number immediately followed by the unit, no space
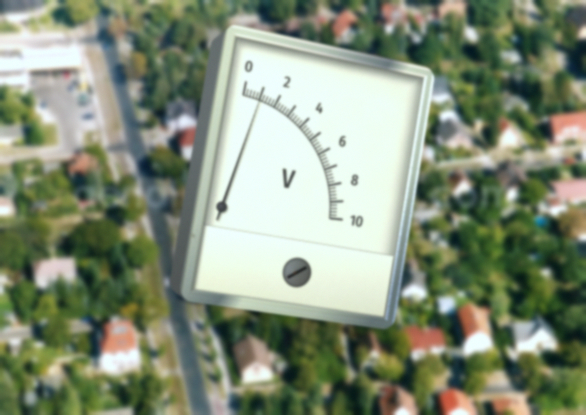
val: 1V
